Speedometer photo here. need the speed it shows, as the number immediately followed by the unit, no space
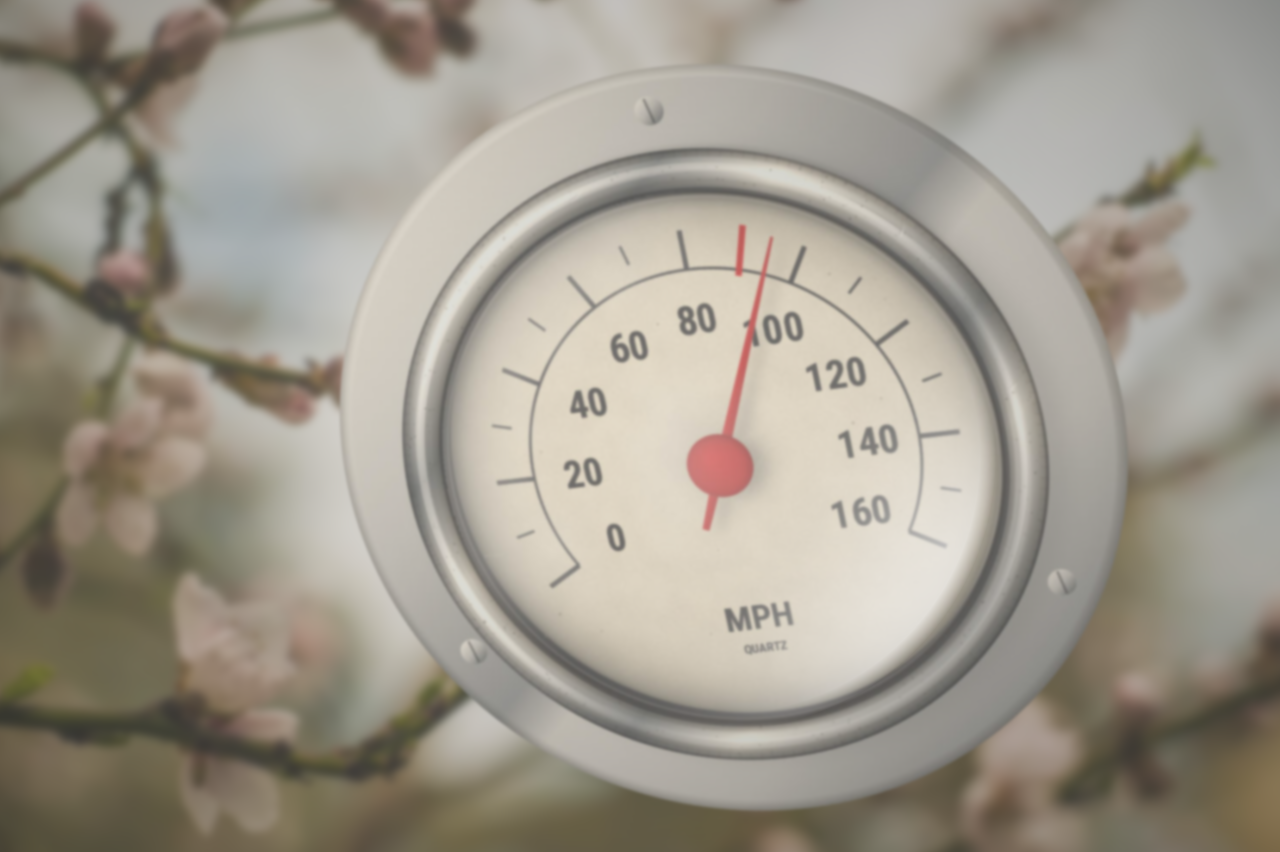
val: 95mph
